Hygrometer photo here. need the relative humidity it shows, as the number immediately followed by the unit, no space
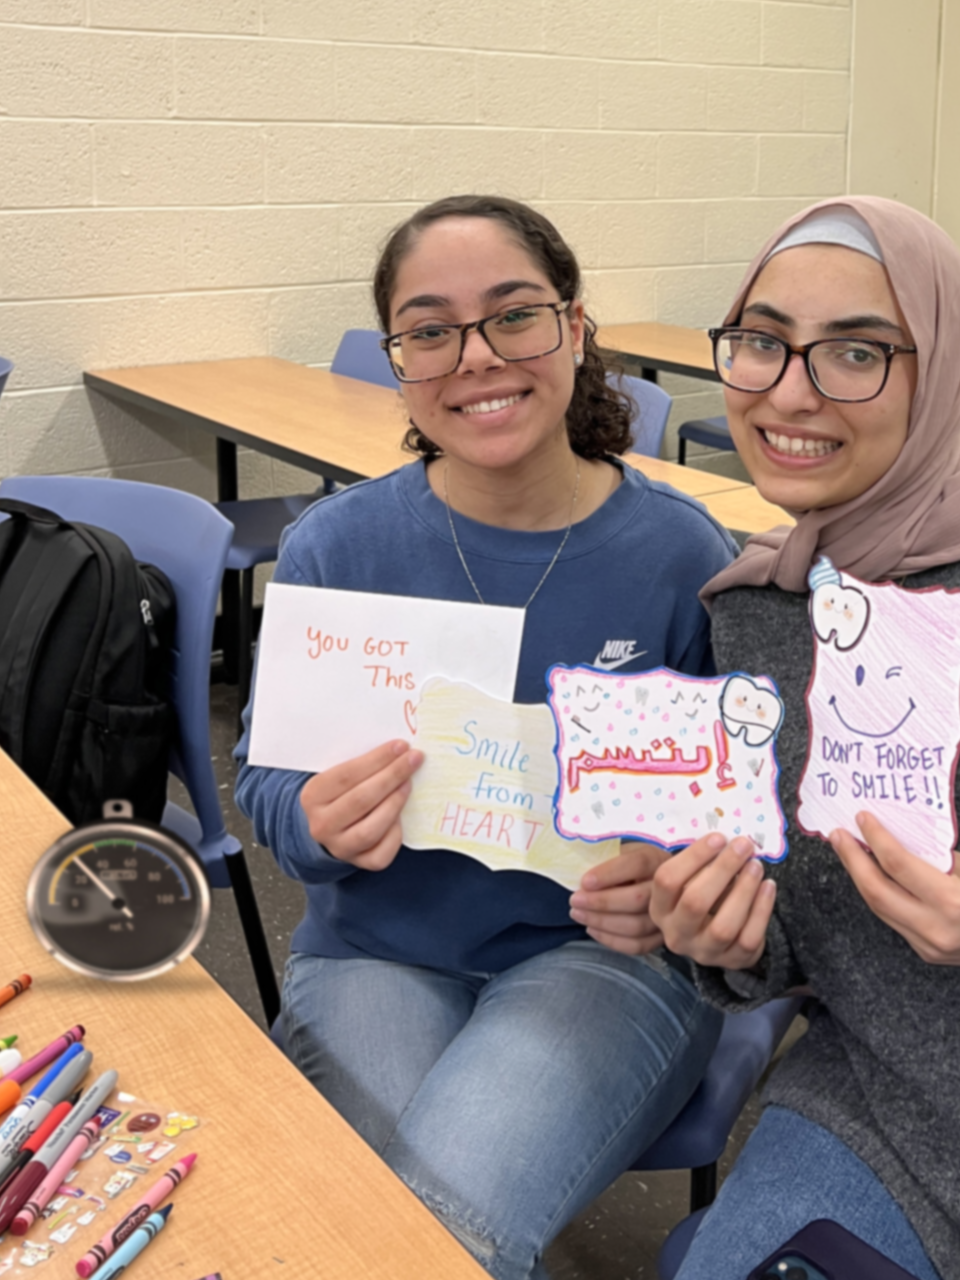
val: 30%
